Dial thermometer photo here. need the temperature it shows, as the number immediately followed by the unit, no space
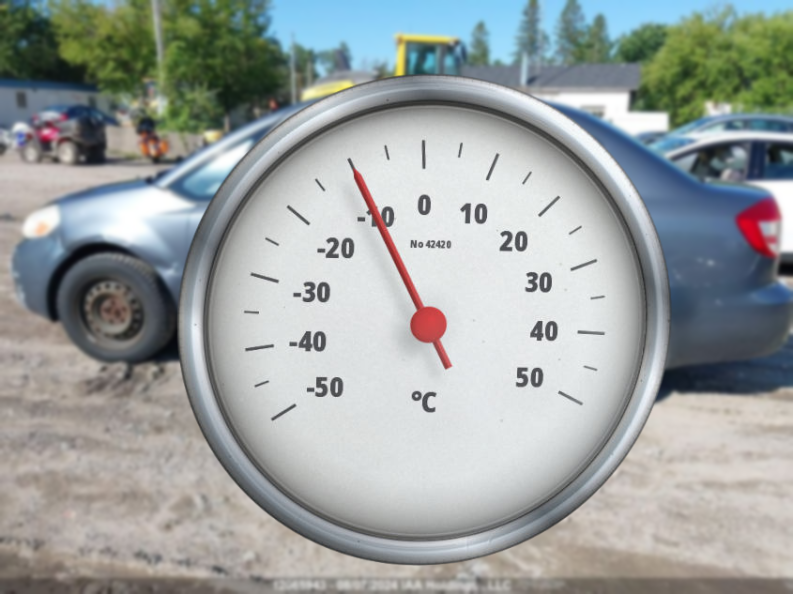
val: -10°C
